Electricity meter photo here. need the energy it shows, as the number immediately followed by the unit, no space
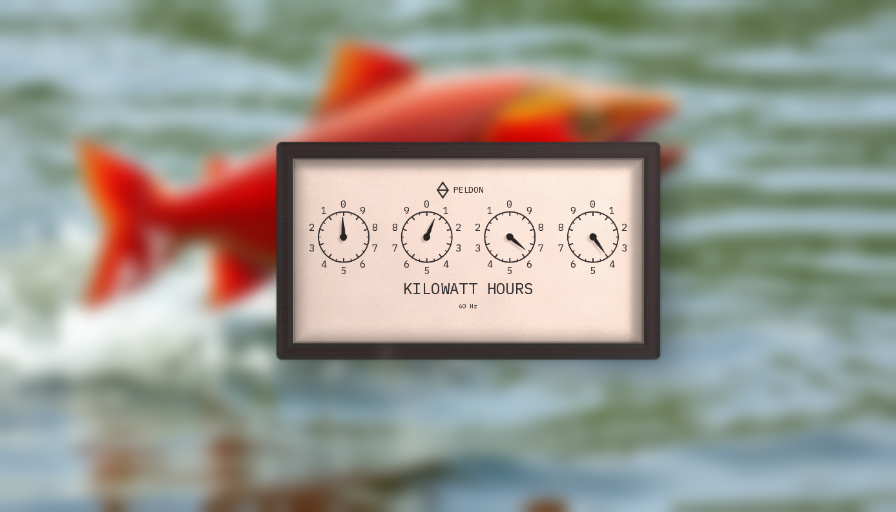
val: 64kWh
